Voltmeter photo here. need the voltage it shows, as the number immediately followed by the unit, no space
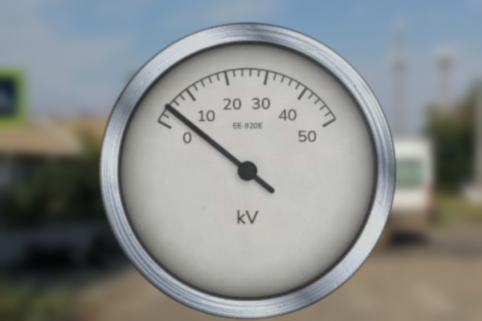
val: 4kV
